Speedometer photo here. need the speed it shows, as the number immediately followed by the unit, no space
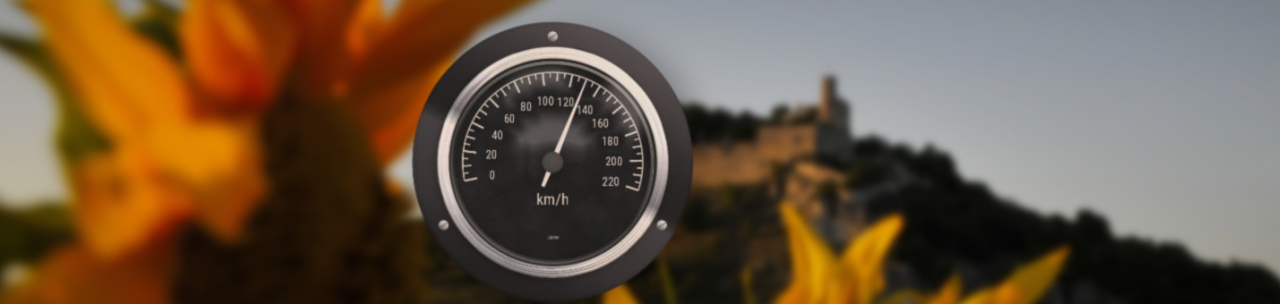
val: 130km/h
